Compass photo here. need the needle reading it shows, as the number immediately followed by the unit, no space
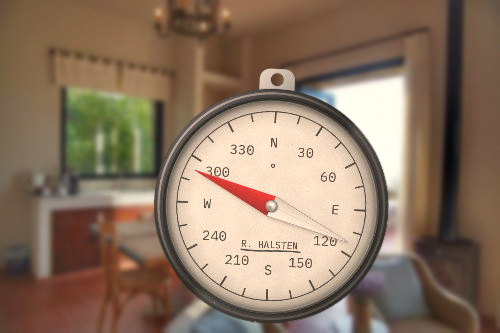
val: 292.5°
